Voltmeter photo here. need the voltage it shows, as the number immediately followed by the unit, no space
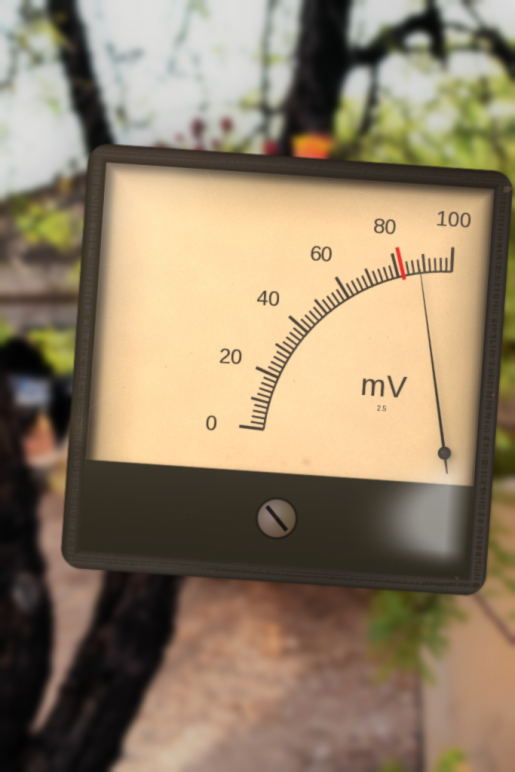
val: 88mV
